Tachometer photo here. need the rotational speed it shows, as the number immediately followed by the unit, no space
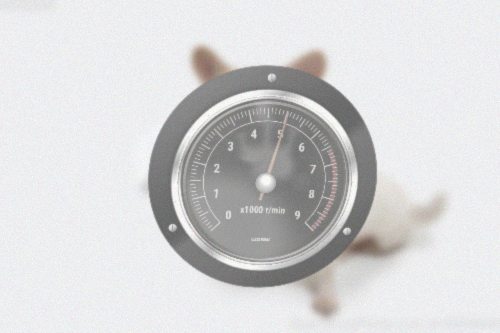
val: 5000rpm
